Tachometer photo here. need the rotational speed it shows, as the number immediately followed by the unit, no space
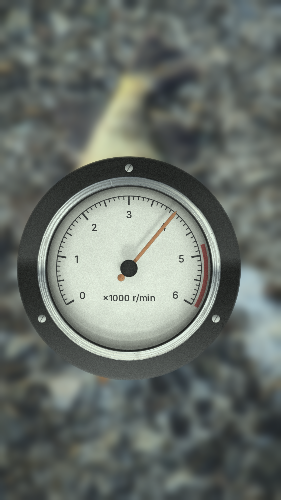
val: 4000rpm
